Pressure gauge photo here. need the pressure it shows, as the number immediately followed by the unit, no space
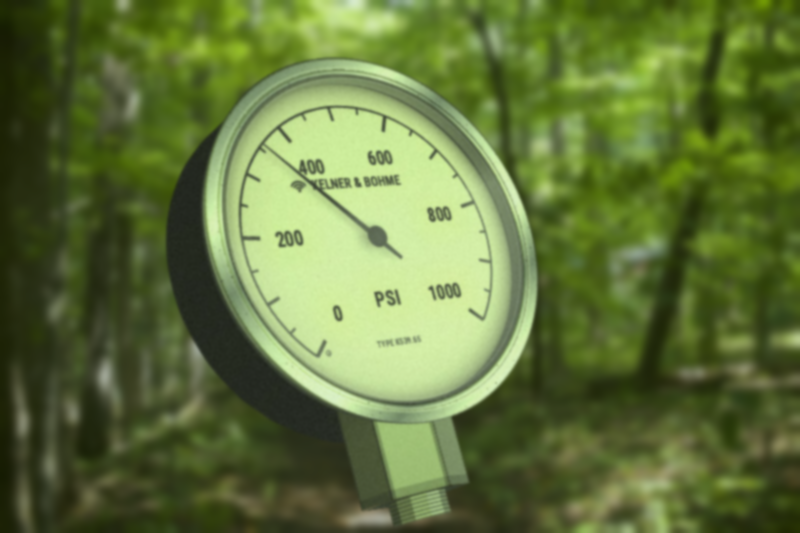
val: 350psi
